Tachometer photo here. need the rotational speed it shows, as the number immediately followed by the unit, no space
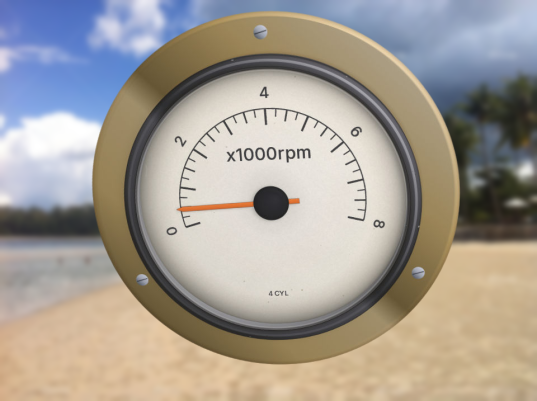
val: 500rpm
